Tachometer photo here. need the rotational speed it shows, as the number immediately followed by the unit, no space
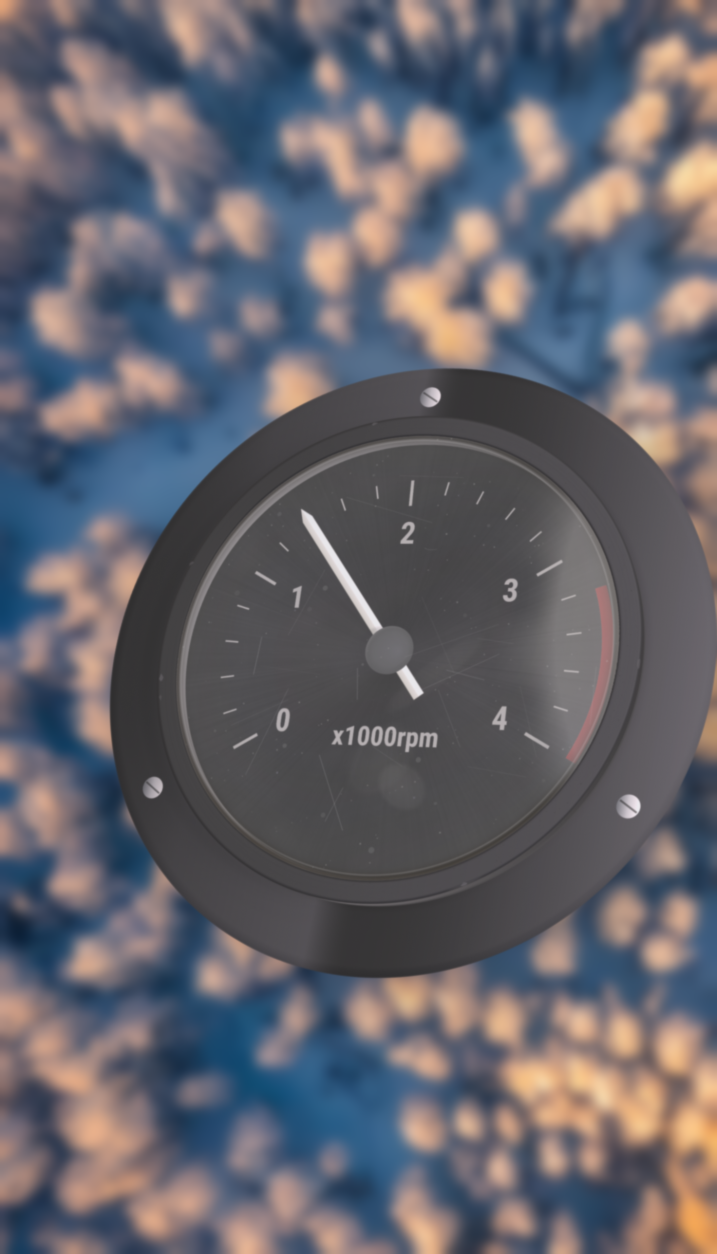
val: 1400rpm
